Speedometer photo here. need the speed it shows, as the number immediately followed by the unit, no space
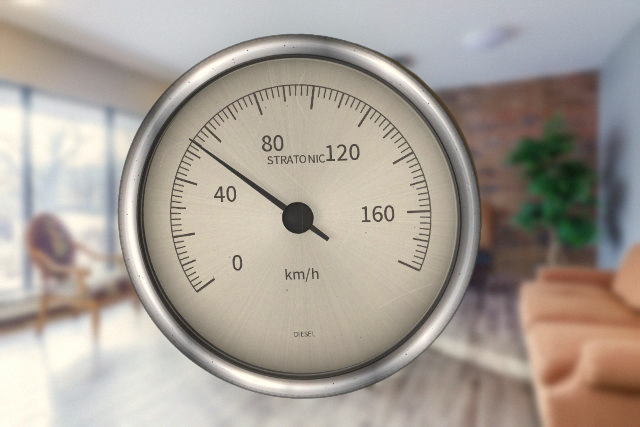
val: 54km/h
